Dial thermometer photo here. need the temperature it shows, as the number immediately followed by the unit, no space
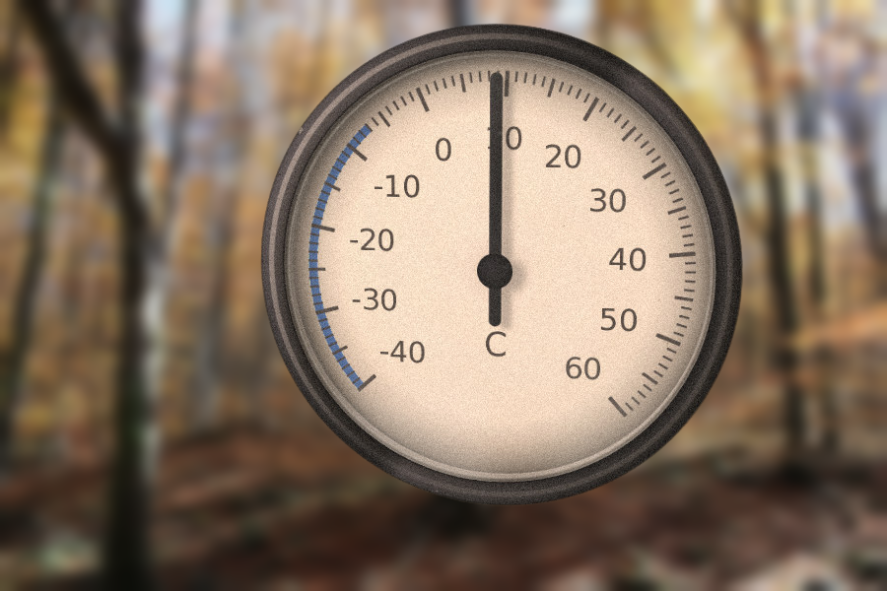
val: 9°C
